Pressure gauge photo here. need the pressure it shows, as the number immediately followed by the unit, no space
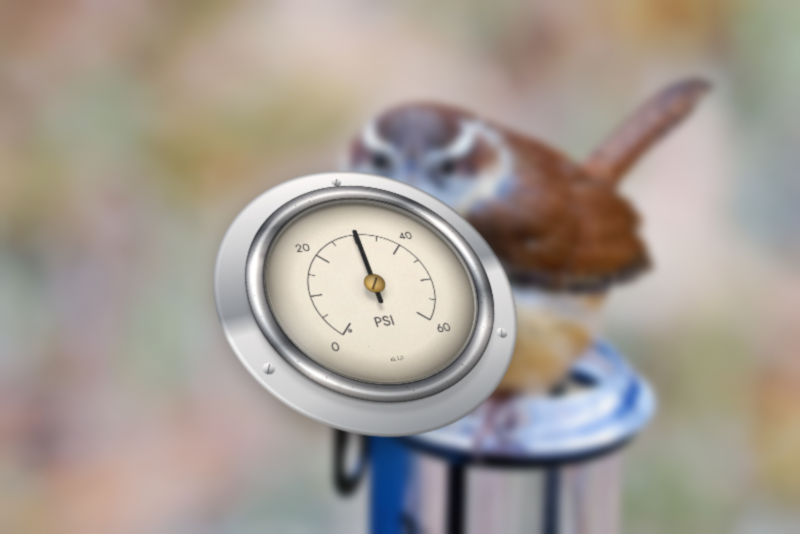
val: 30psi
